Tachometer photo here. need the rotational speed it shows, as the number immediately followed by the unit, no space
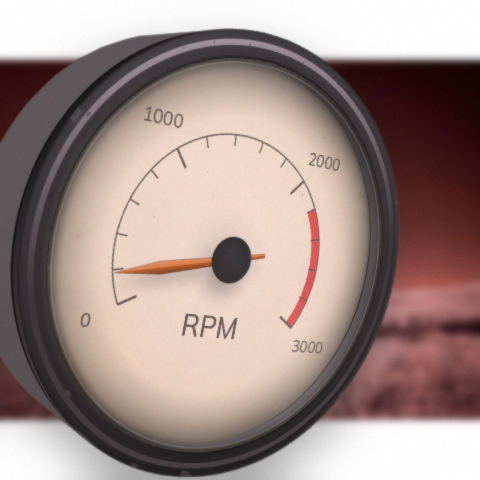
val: 200rpm
